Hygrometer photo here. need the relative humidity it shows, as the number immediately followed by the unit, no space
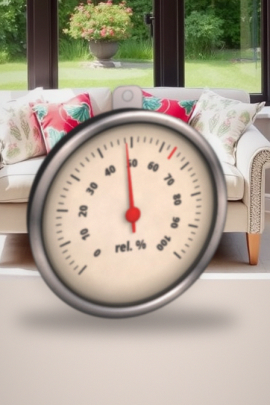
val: 48%
